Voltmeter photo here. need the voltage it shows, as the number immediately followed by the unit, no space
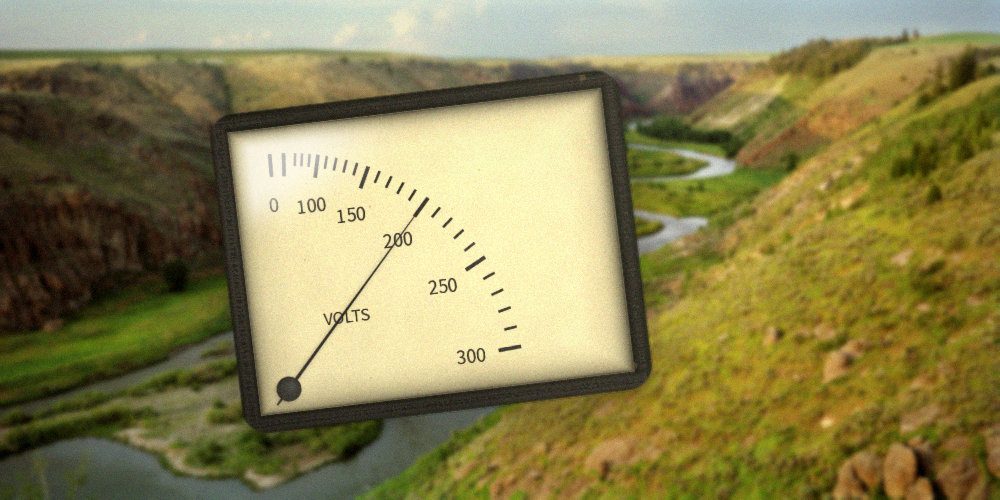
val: 200V
